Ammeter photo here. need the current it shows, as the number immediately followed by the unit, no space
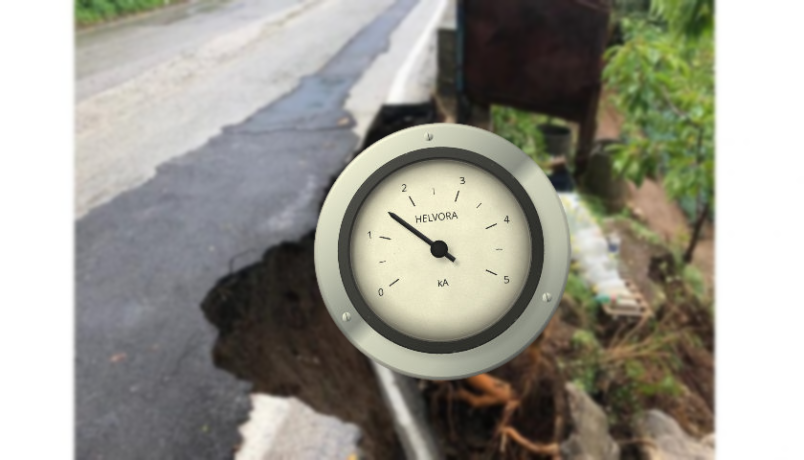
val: 1.5kA
